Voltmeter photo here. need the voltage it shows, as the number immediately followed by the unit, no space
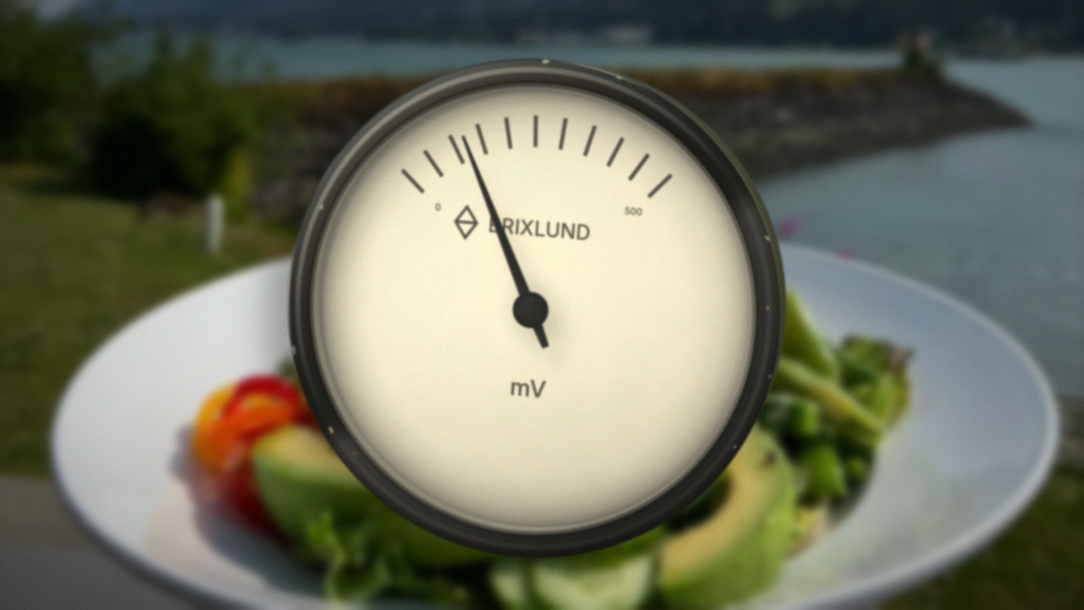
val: 125mV
